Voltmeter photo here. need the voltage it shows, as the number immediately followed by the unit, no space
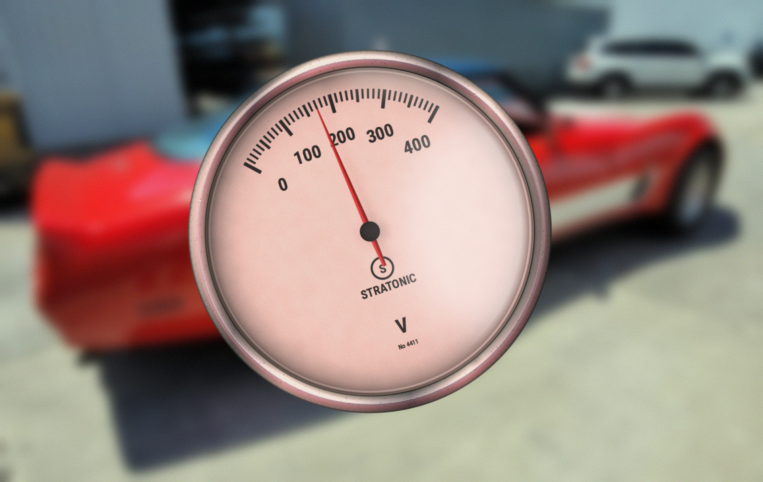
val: 170V
